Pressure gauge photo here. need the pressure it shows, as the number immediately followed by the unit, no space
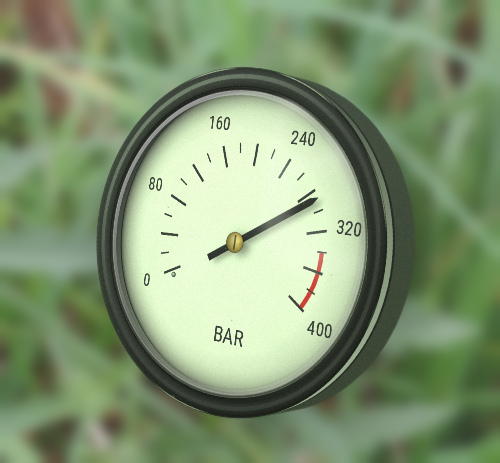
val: 290bar
